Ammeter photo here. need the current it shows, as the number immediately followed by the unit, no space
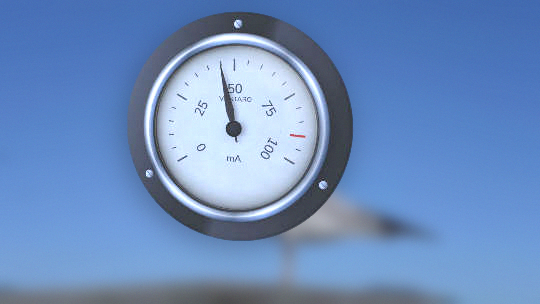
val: 45mA
